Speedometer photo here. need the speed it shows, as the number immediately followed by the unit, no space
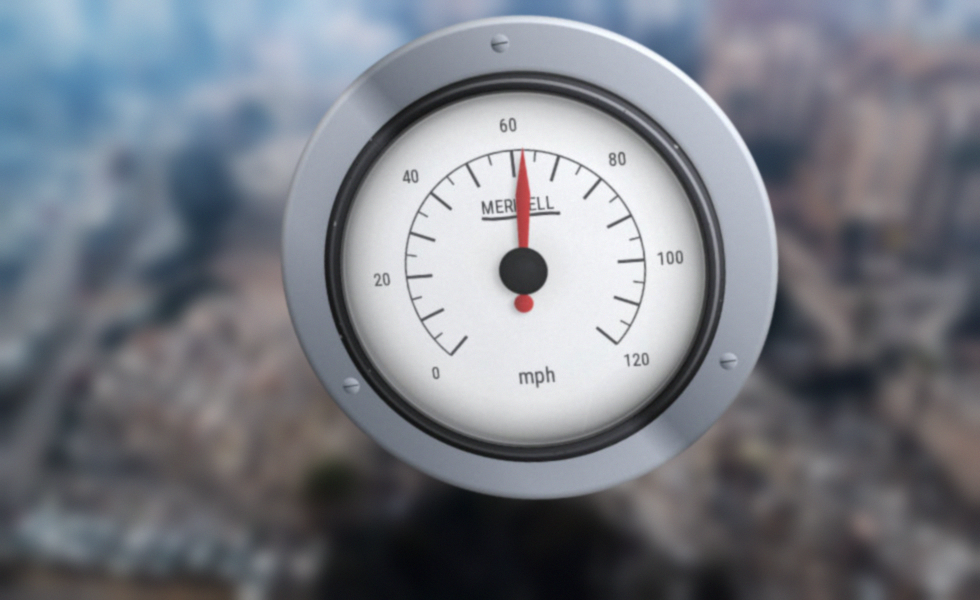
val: 62.5mph
